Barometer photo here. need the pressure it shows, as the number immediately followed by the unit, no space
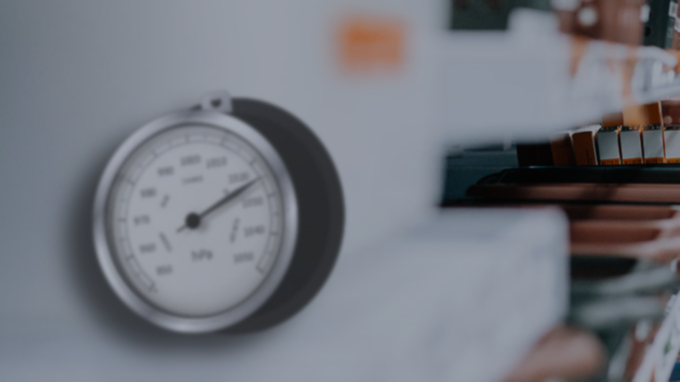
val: 1025hPa
